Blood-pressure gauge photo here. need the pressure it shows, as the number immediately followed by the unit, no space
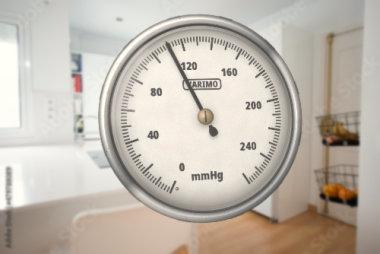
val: 110mmHg
